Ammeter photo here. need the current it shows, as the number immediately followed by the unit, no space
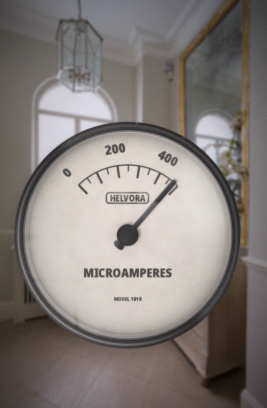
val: 475µA
